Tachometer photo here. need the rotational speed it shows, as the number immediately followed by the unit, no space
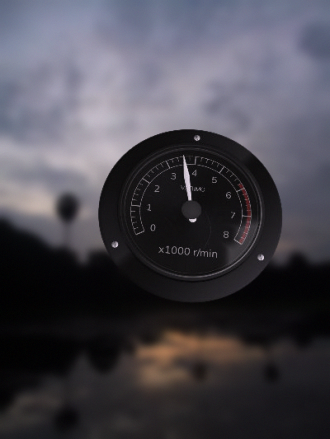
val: 3600rpm
